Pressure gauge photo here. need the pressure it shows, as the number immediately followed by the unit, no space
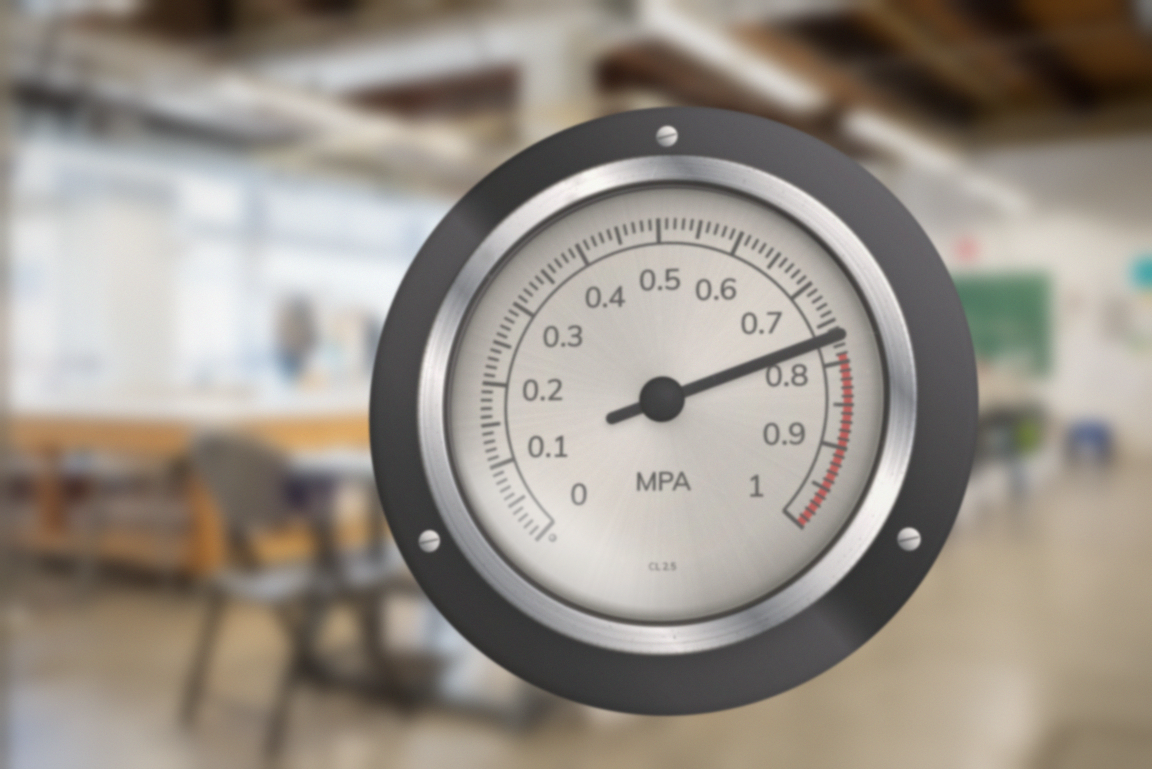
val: 0.77MPa
